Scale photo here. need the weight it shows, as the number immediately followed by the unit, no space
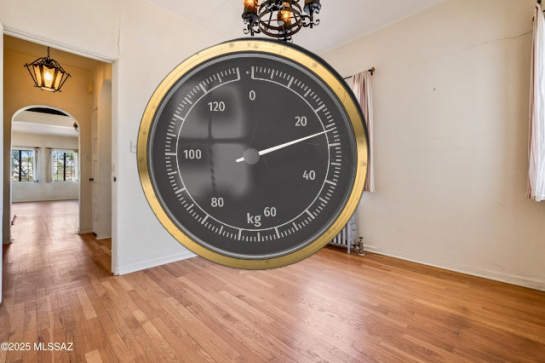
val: 26kg
